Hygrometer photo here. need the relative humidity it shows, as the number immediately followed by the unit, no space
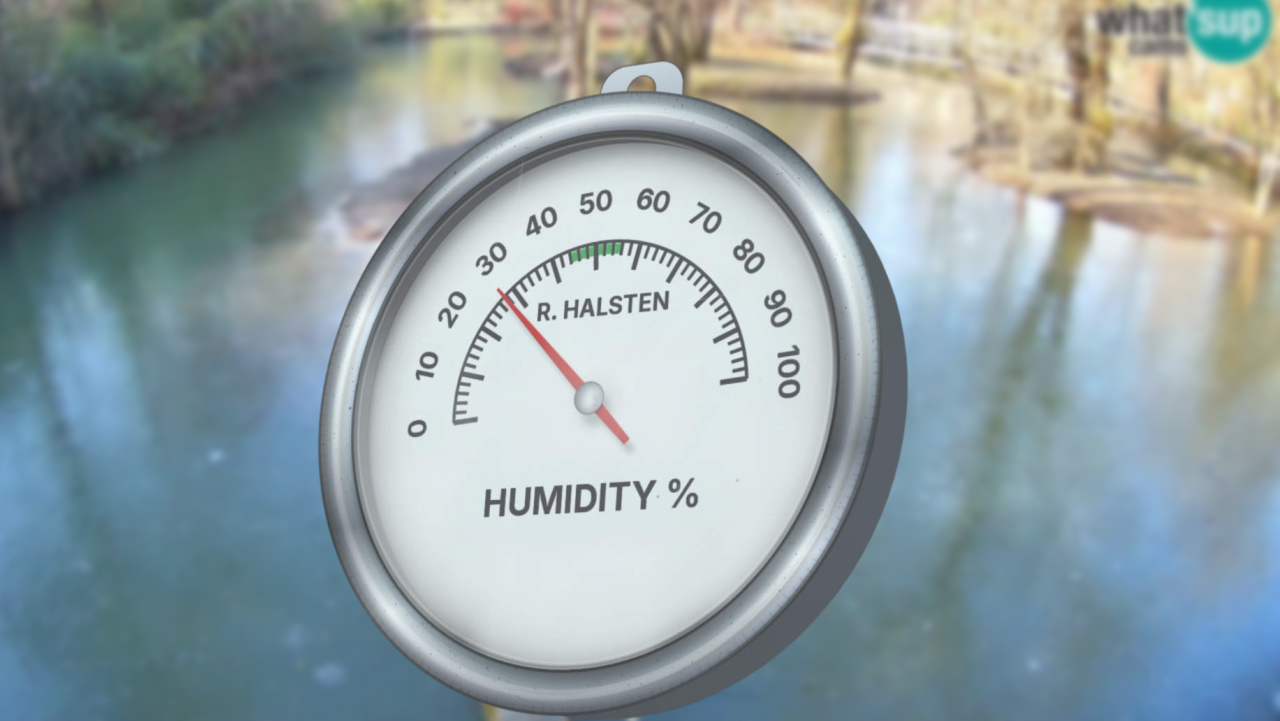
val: 28%
